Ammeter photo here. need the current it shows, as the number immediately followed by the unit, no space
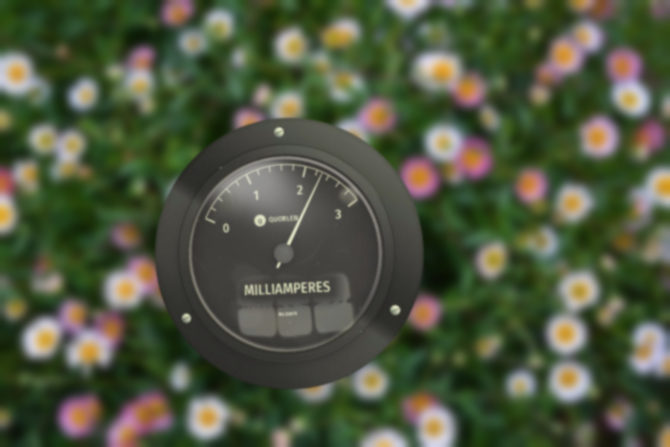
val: 2.3mA
